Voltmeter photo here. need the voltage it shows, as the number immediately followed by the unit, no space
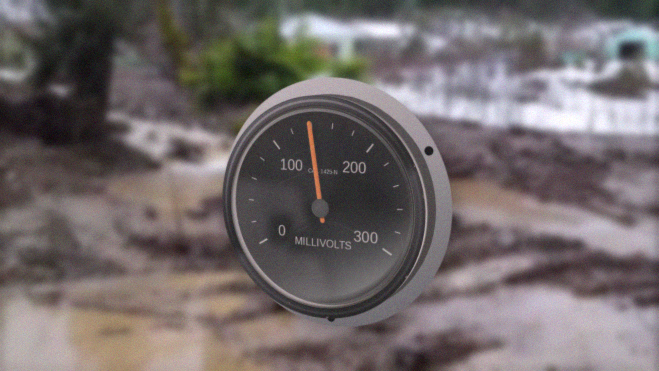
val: 140mV
